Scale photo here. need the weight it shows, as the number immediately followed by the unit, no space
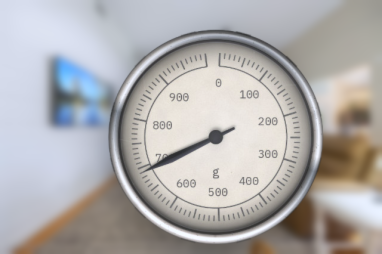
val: 690g
